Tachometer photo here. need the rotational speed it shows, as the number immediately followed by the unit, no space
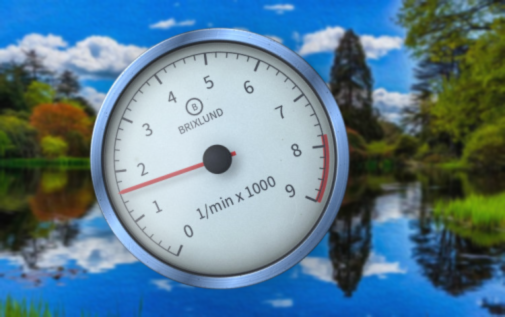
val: 1600rpm
